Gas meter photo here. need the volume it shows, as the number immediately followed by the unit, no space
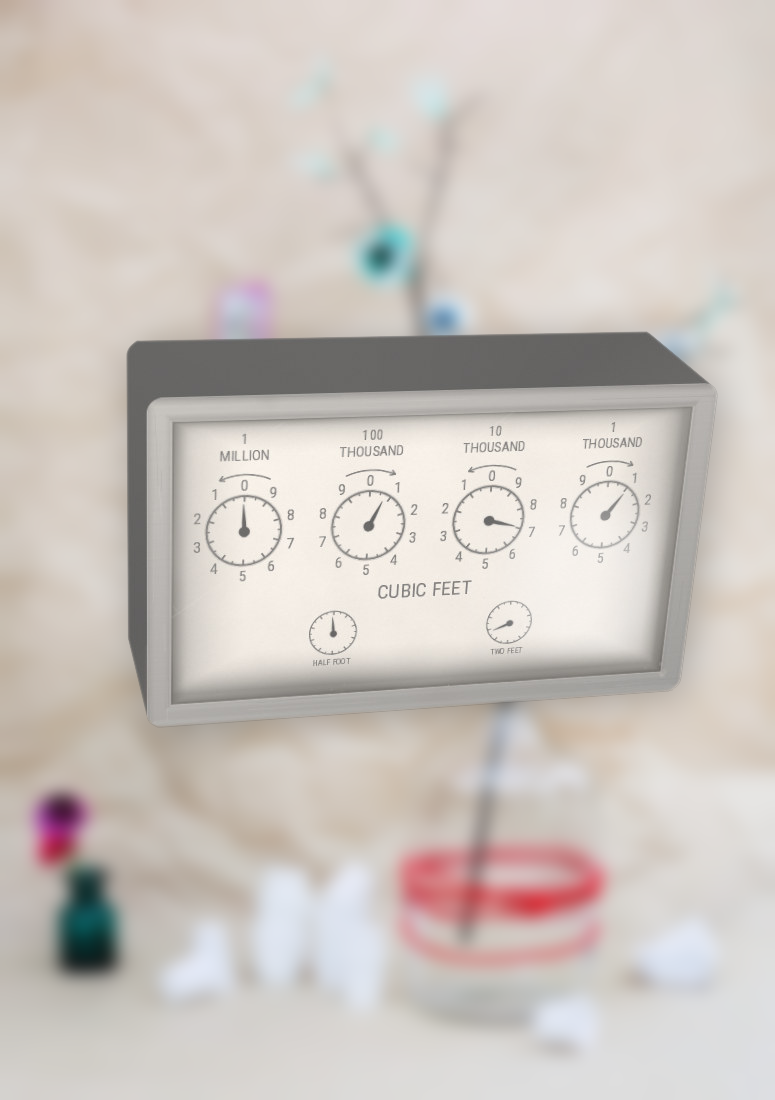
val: 7100ft³
